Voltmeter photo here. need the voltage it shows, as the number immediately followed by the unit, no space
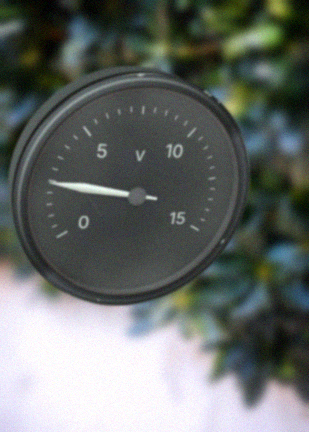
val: 2.5V
